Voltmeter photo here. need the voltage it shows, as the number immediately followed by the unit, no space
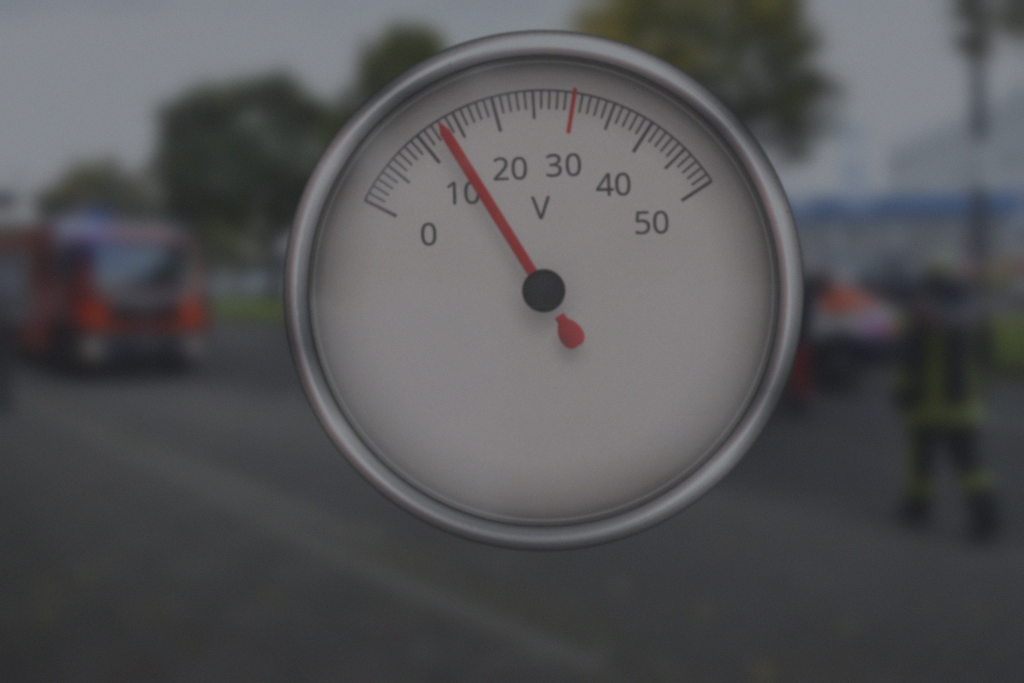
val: 13V
